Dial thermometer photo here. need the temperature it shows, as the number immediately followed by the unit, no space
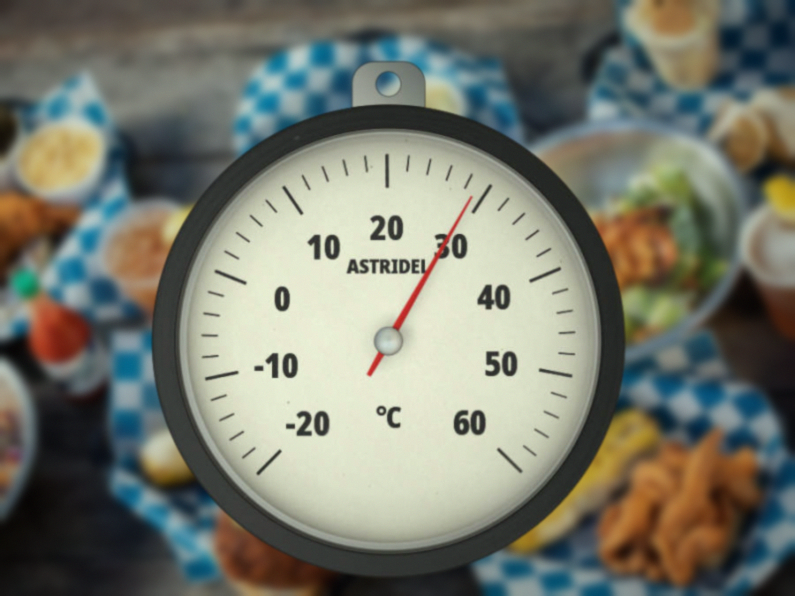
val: 29°C
